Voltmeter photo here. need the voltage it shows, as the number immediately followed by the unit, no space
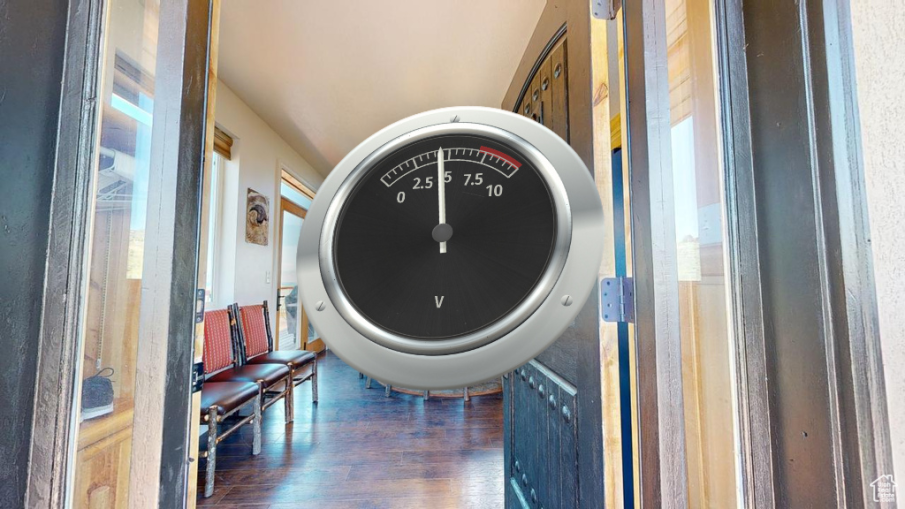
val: 4.5V
